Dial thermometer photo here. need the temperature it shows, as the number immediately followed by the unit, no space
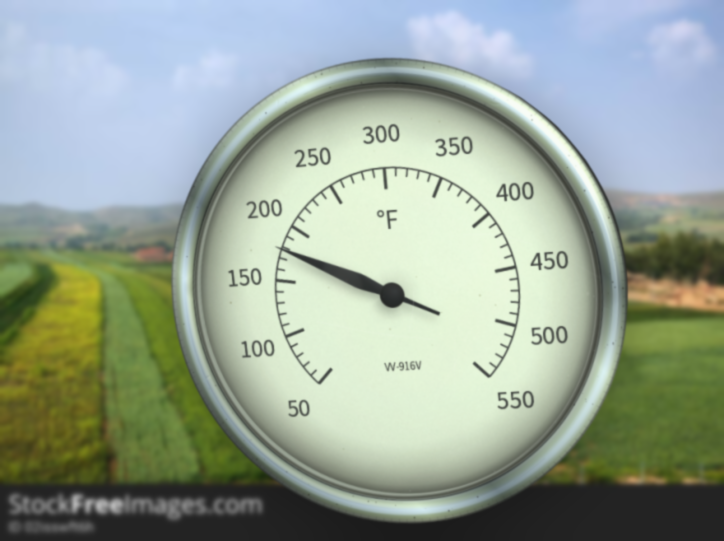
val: 180°F
